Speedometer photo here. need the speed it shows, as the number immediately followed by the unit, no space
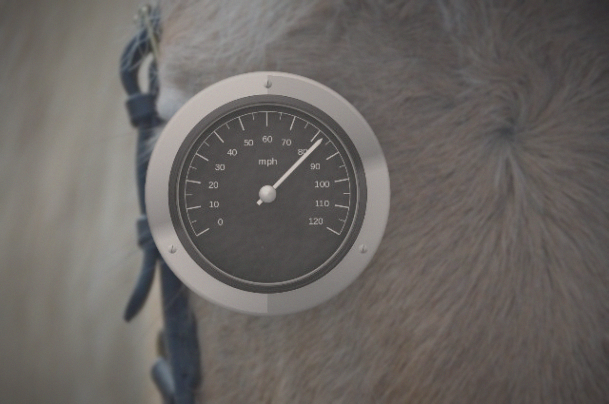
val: 82.5mph
